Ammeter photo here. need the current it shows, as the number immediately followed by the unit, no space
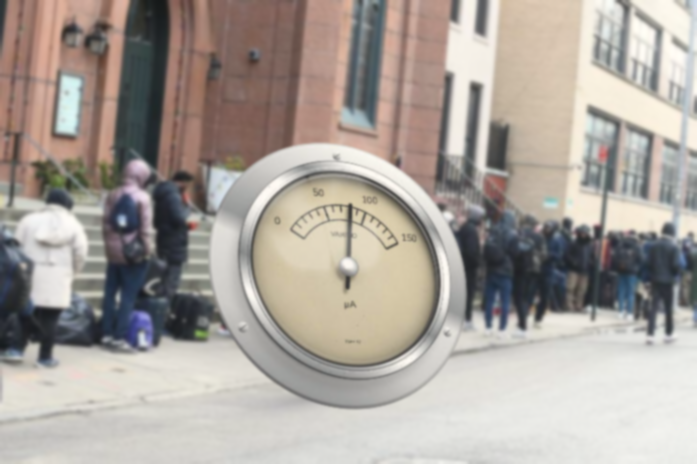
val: 80µA
